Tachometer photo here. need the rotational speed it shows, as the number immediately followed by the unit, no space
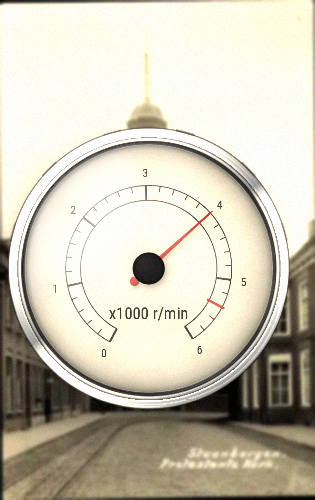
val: 4000rpm
